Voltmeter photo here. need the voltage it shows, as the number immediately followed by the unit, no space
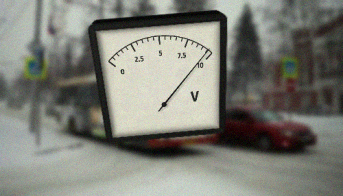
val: 9.5V
